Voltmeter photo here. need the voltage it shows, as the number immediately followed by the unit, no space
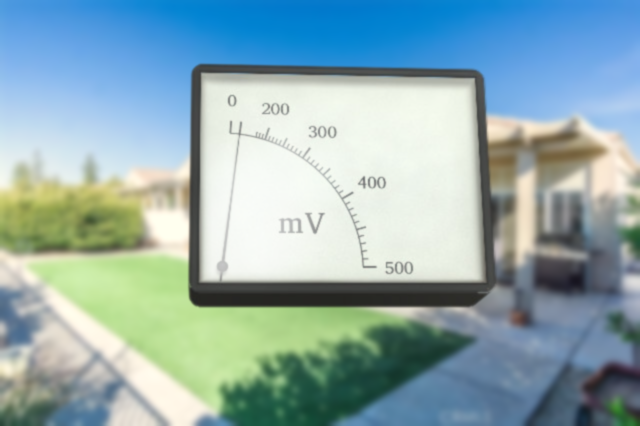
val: 100mV
